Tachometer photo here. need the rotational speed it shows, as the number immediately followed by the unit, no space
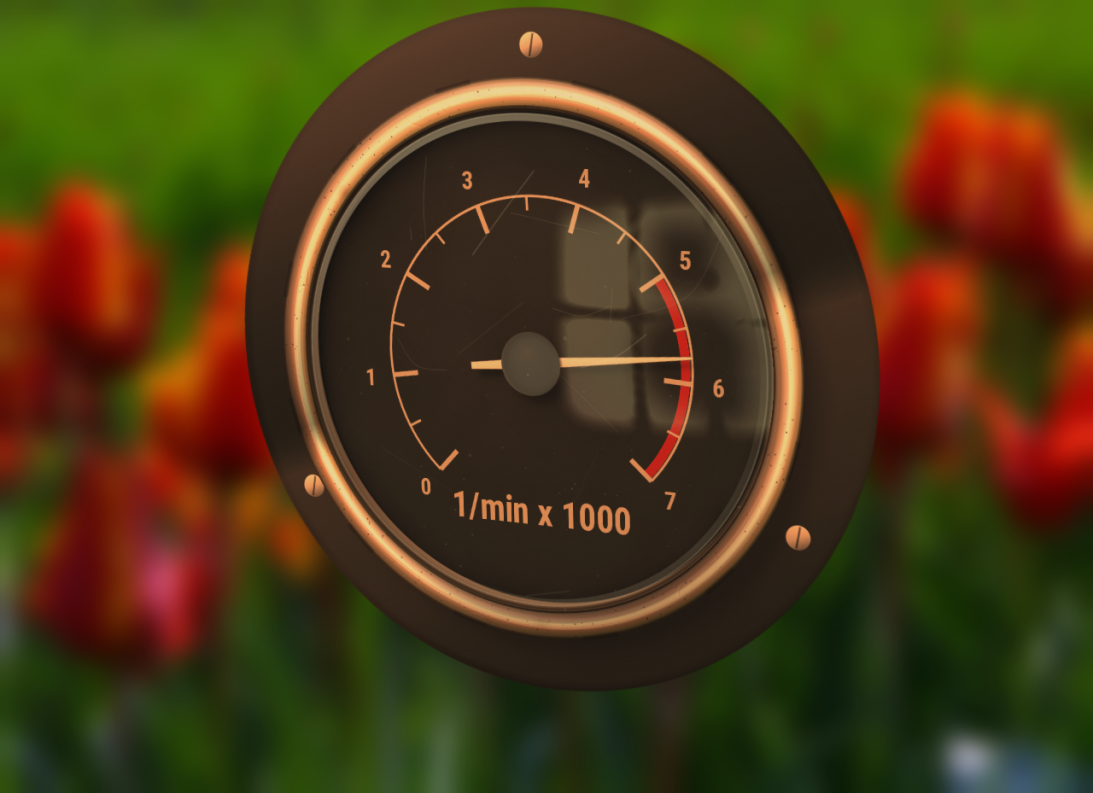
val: 5750rpm
